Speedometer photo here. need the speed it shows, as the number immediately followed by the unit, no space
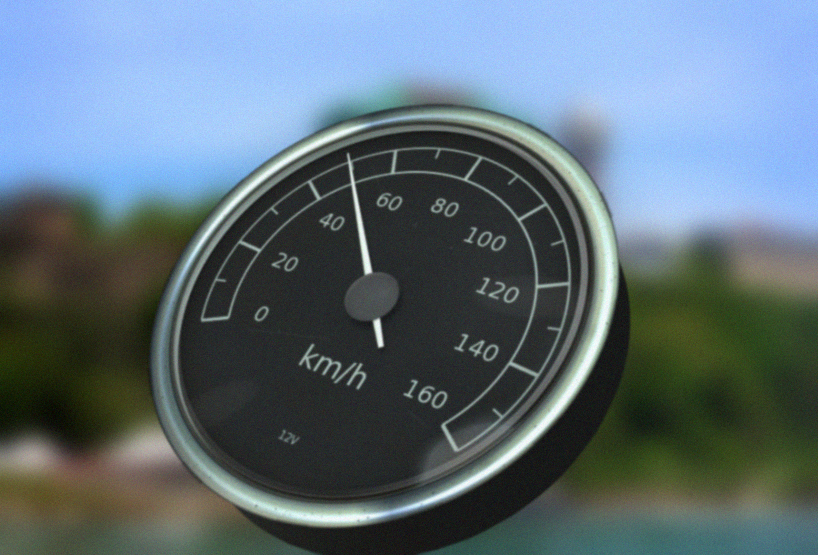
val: 50km/h
